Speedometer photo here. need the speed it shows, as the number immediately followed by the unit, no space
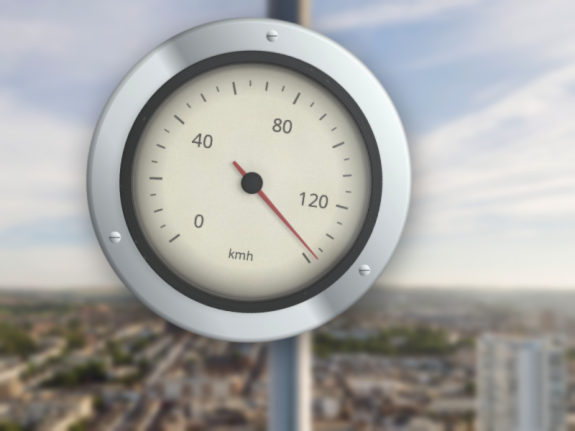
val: 137.5km/h
